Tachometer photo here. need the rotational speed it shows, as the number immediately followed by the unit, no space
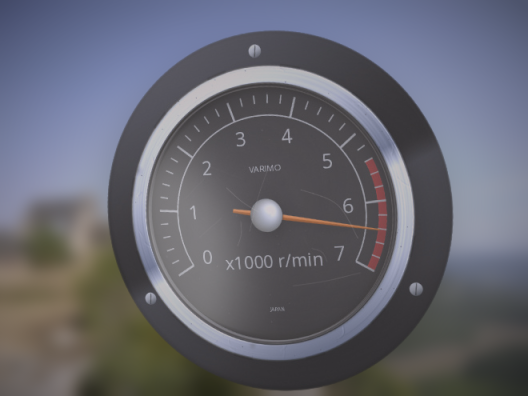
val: 6400rpm
